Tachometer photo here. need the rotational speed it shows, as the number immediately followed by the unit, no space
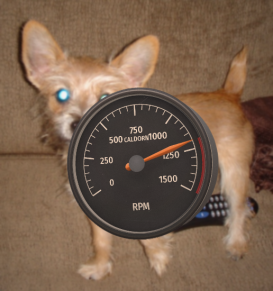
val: 1200rpm
